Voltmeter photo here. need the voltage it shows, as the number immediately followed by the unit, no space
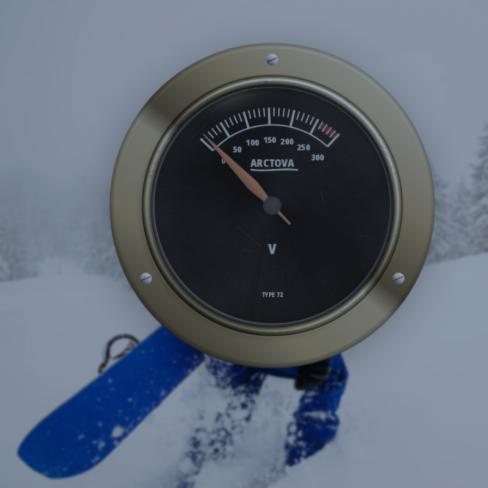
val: 10V
